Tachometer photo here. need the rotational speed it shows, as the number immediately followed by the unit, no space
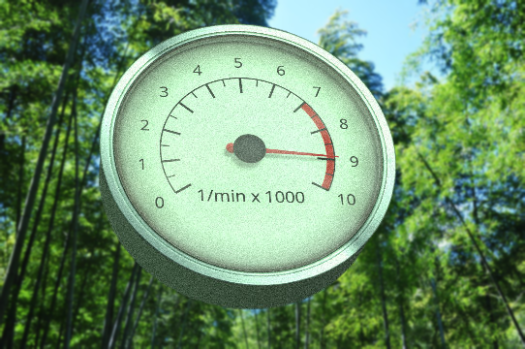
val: 9000rpm
